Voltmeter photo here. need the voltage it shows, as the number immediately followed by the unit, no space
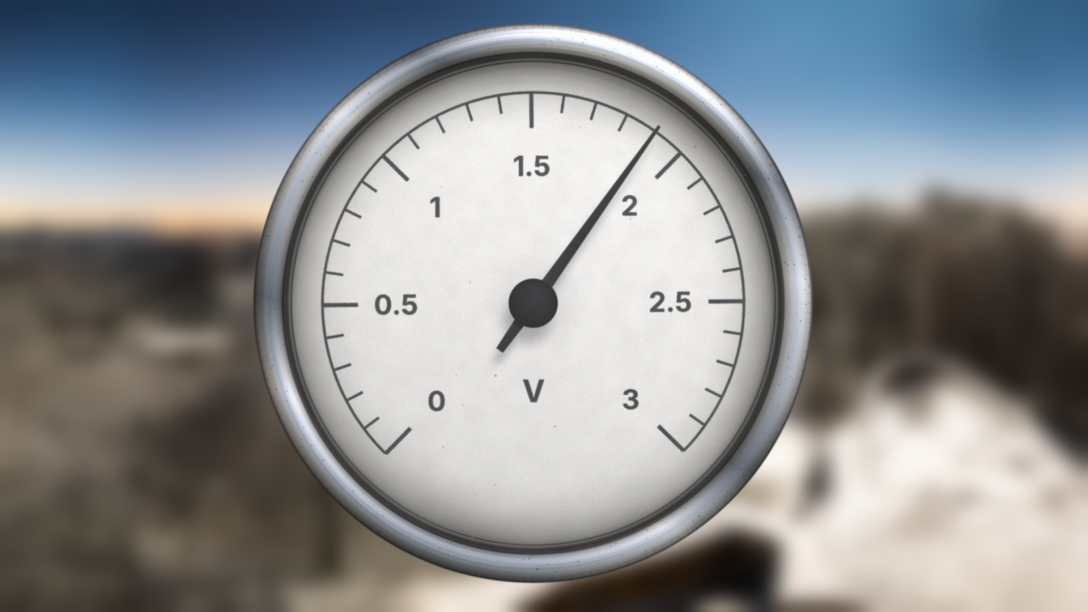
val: 1.9V
